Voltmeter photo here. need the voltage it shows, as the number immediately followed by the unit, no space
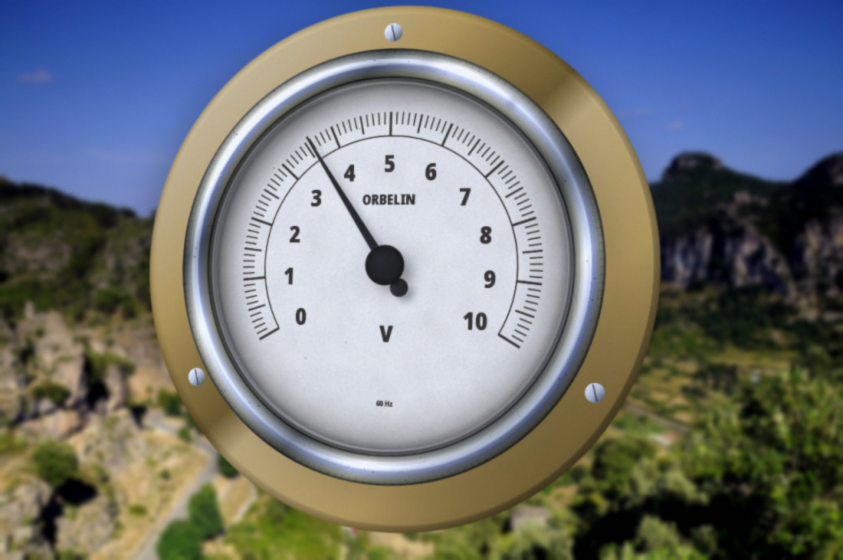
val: 3.6V
